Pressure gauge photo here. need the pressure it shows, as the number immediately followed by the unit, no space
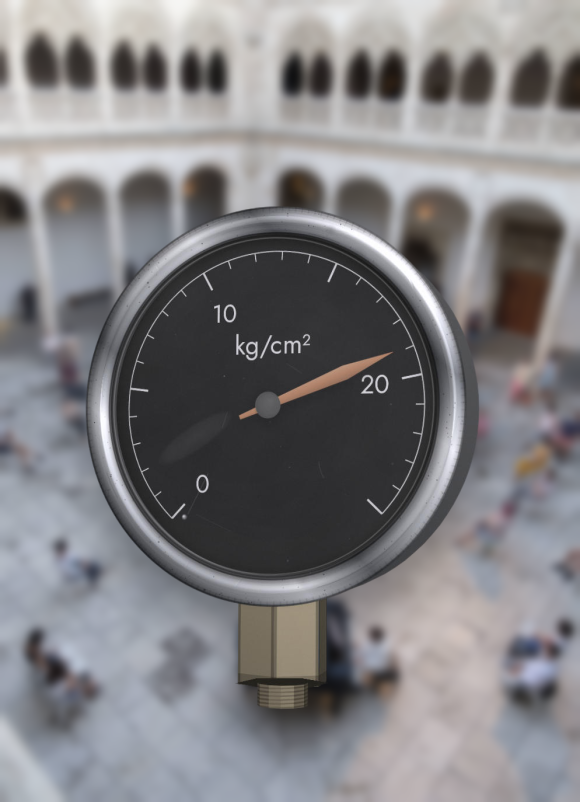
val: 19kg/cm²
